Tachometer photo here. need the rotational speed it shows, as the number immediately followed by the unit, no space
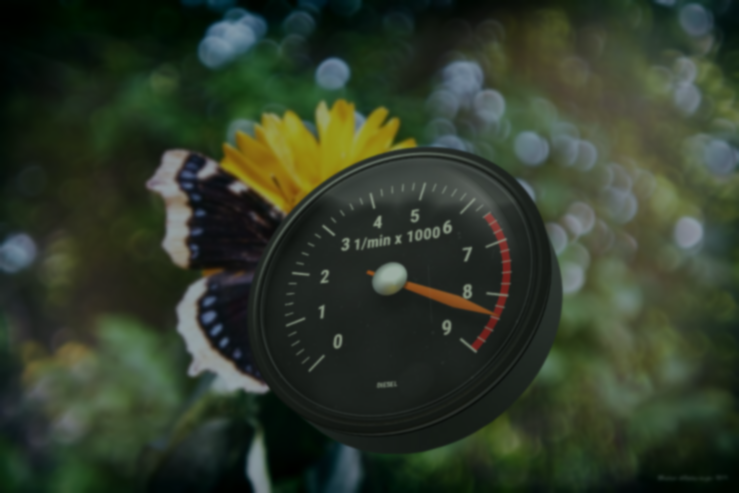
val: 8400rpm
